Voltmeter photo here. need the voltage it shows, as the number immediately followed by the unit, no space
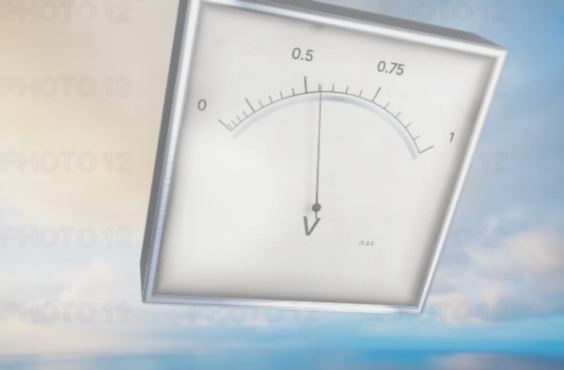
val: 0.55V
